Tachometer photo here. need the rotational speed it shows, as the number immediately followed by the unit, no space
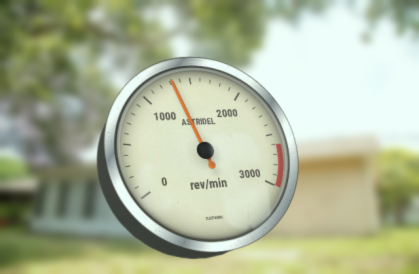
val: 1300rpm
